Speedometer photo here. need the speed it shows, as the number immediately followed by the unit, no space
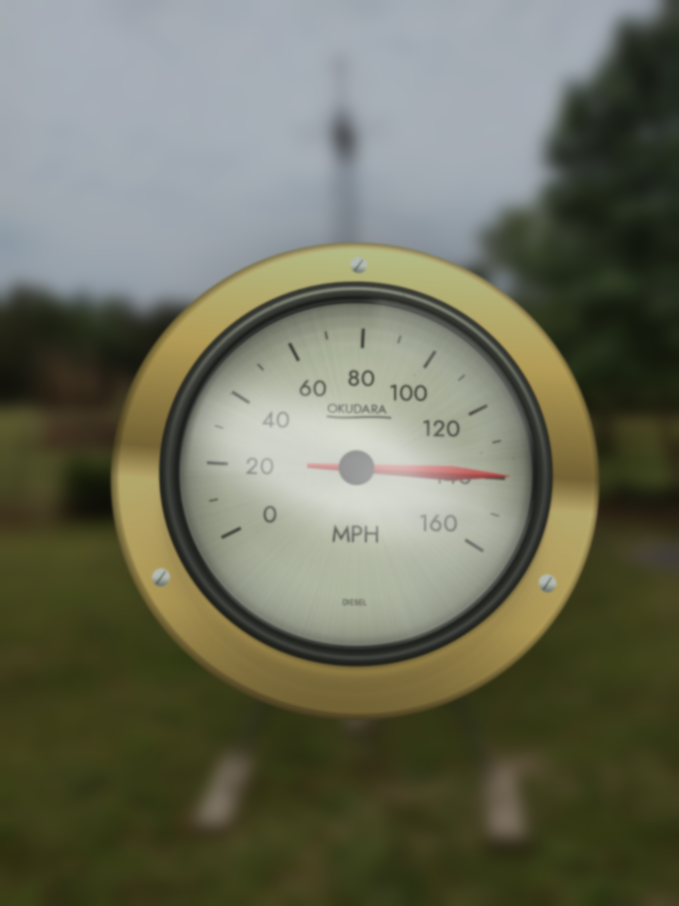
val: 140mph
